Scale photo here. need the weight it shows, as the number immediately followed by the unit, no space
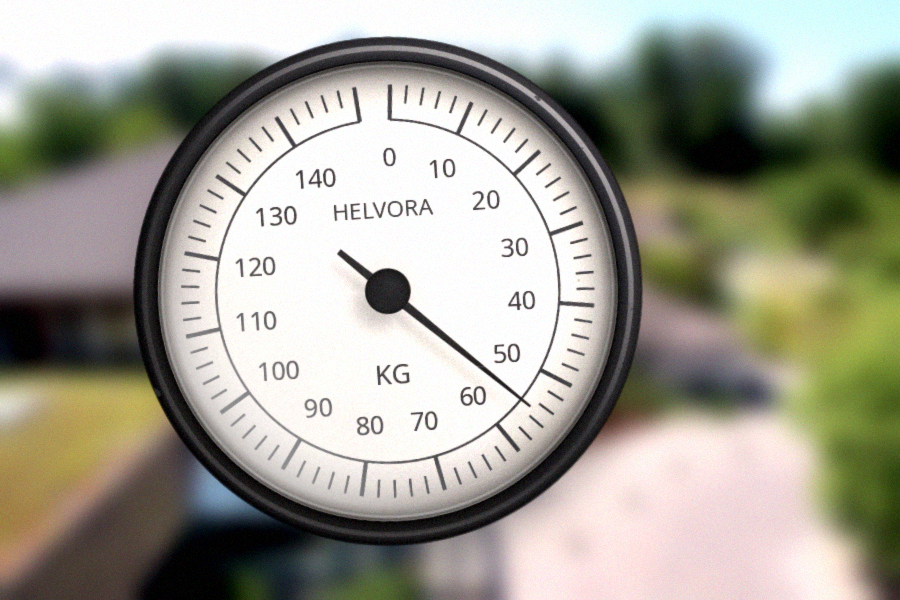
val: 55kg
